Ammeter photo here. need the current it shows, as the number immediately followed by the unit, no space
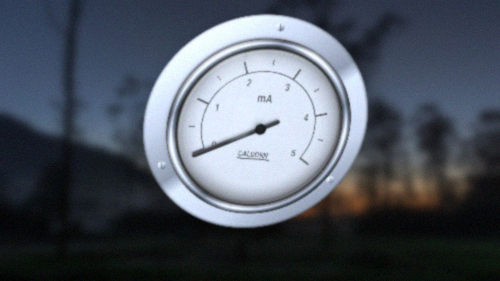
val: 0mA
